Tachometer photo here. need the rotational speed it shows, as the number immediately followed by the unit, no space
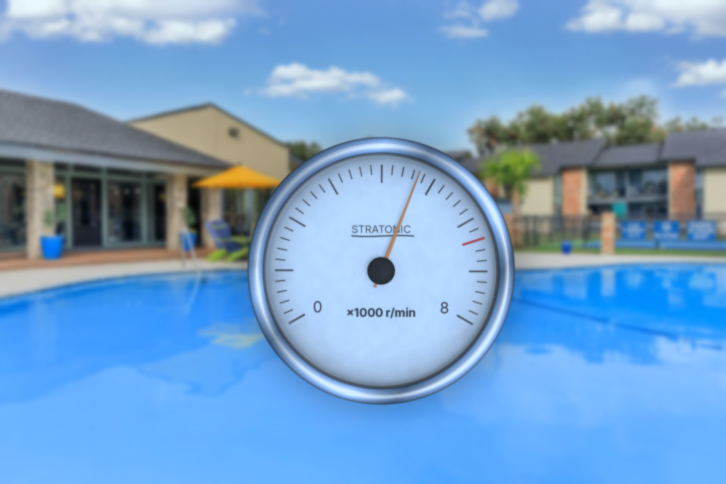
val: 4700rpm
